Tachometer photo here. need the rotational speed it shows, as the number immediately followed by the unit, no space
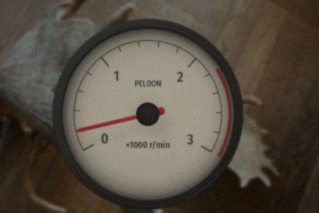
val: 200rpm
